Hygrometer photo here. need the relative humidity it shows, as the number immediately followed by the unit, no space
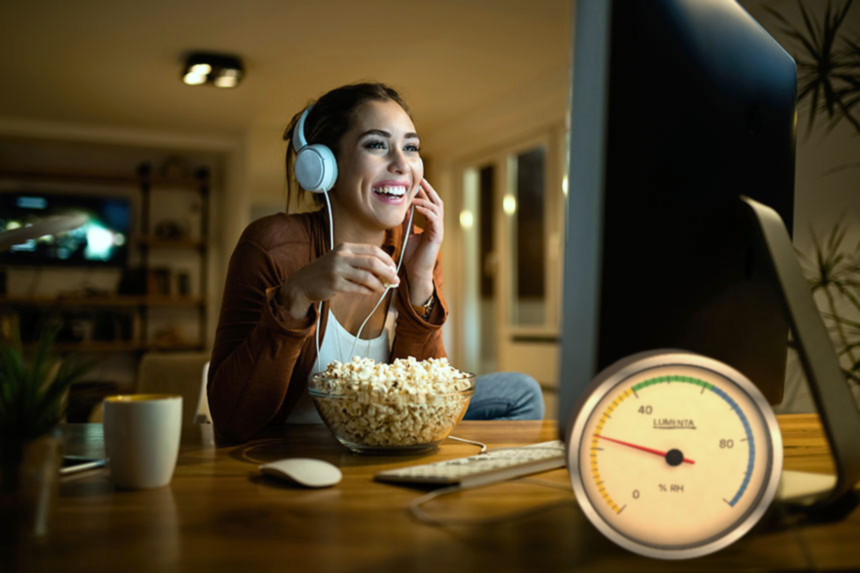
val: 24%
